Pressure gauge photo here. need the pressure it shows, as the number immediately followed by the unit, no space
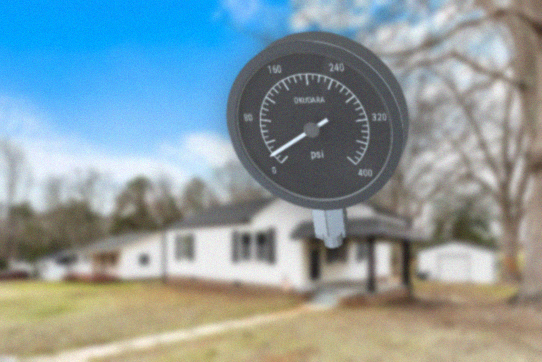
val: 20psi
